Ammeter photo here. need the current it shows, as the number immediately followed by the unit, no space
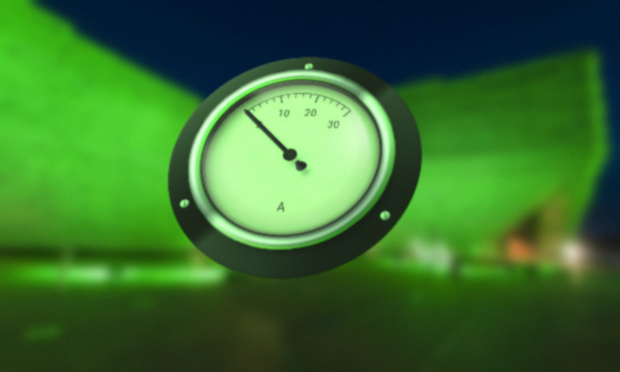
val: 0A
